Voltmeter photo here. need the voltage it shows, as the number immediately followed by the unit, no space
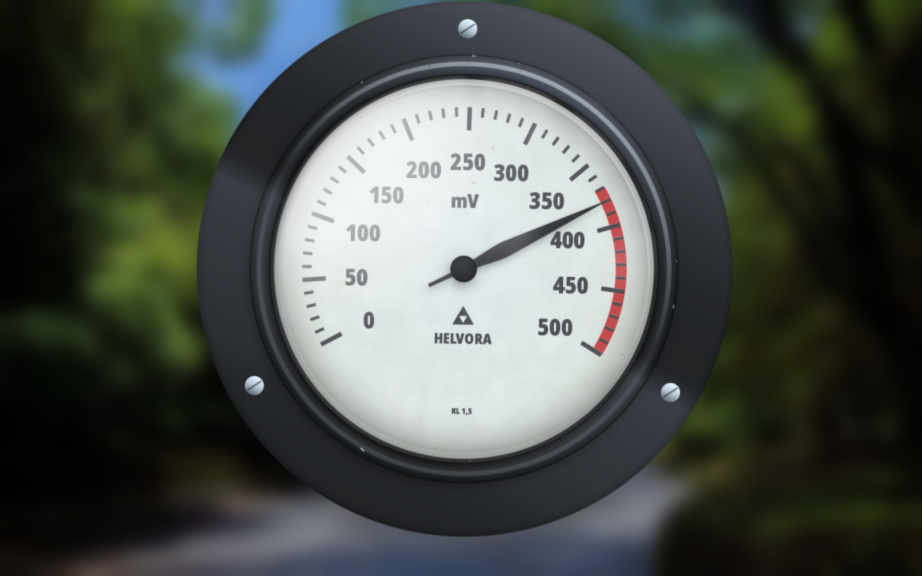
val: 380mV
